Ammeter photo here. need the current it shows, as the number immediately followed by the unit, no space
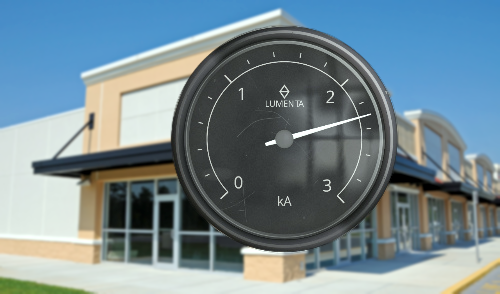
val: 2.3kA
